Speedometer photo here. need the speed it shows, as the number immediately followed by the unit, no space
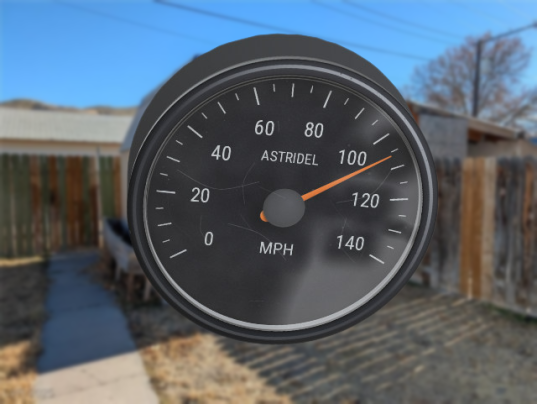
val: 105mph
